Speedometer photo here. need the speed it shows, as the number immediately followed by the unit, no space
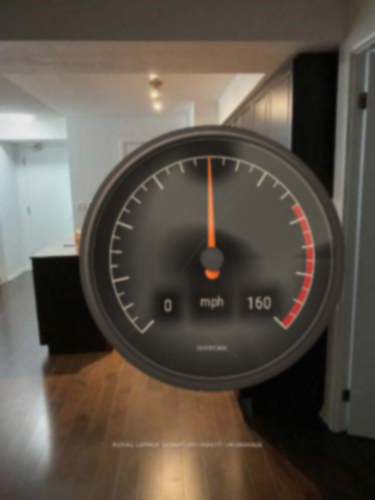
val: 80mph
